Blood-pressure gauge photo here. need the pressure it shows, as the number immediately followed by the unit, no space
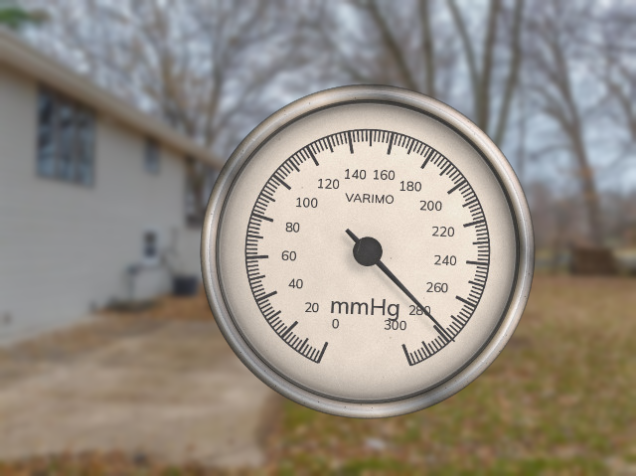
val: 278mmHg
